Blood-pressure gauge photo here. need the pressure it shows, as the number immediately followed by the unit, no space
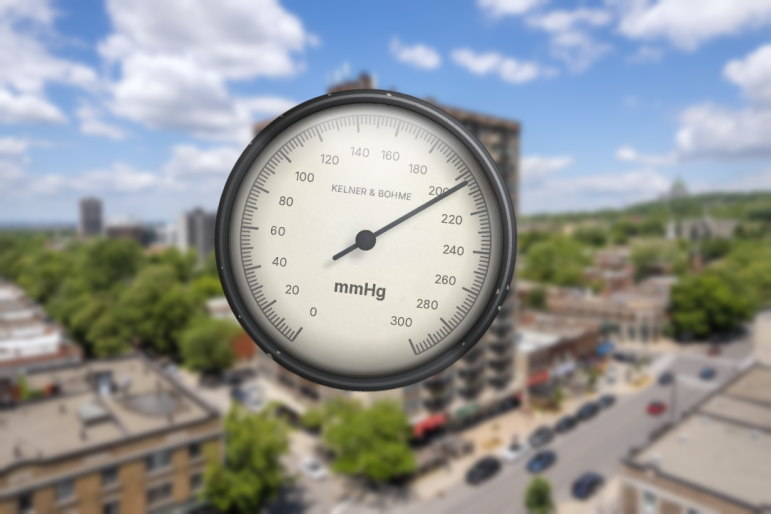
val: 204mmHg
